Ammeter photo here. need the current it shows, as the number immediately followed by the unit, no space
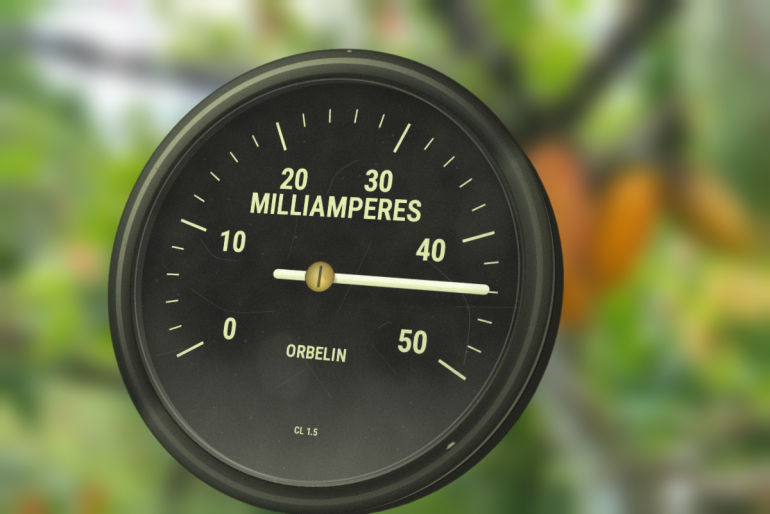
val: 44mA
